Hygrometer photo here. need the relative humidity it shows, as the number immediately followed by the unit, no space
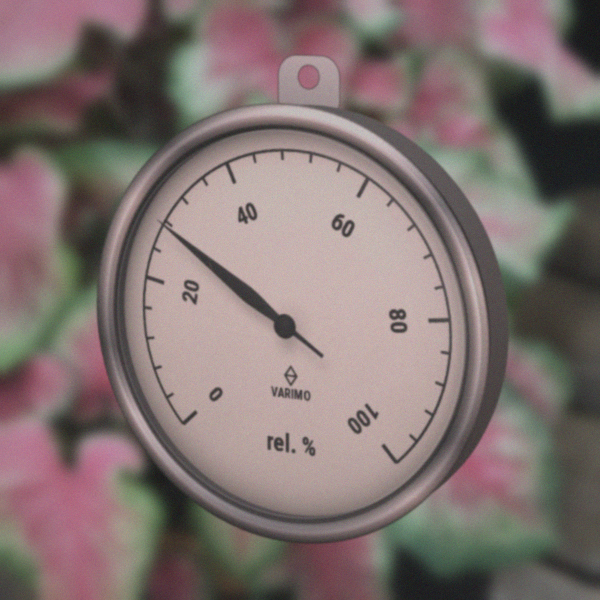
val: 28%
